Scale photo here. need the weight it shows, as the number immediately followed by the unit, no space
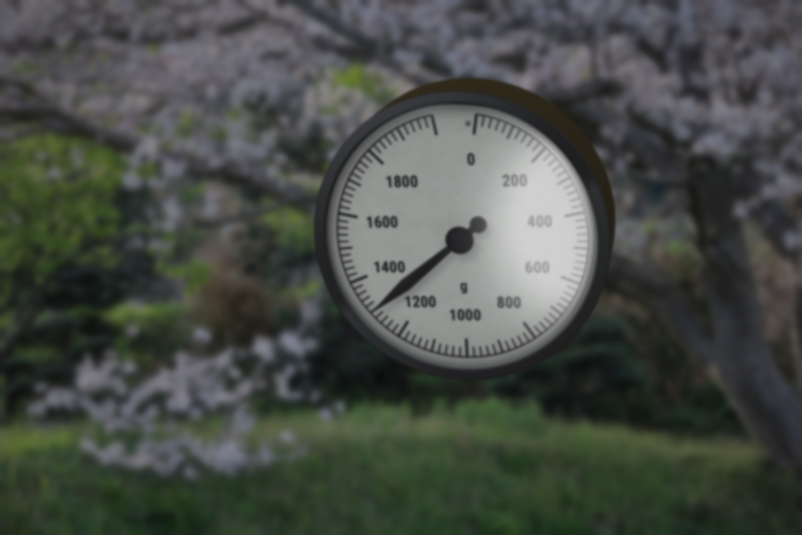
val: 1300g
